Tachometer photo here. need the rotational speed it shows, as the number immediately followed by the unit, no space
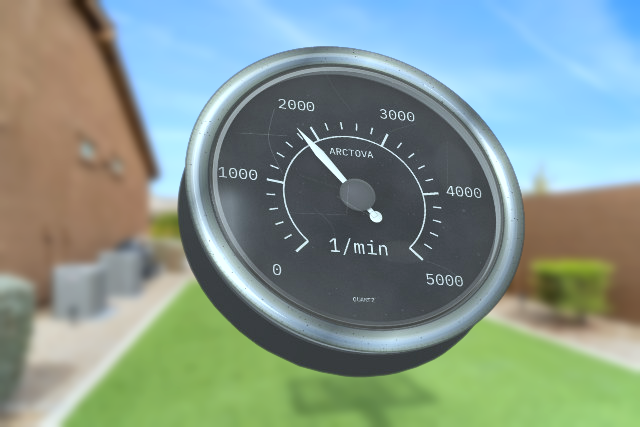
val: 1800rpm
